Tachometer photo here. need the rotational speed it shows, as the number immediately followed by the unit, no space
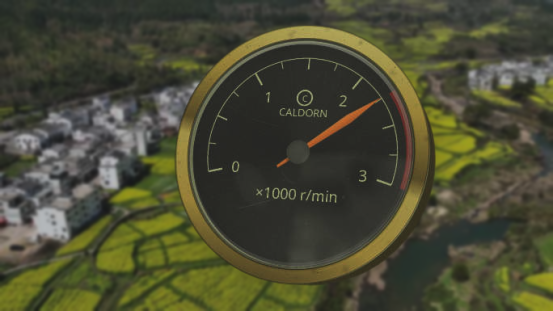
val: 2250rpm
